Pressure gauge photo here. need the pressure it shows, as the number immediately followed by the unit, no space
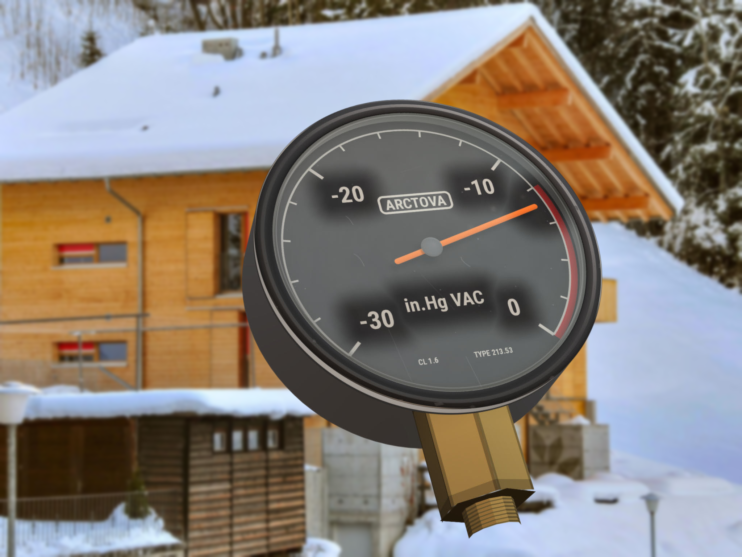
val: -7inHg
